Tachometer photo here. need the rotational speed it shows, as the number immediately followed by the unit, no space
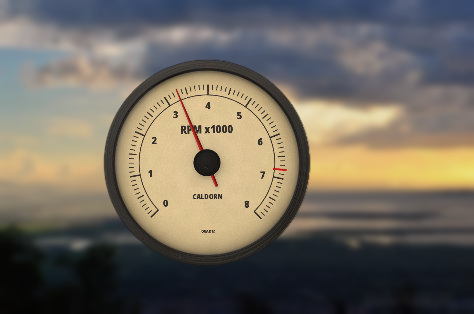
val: 3300rpm
